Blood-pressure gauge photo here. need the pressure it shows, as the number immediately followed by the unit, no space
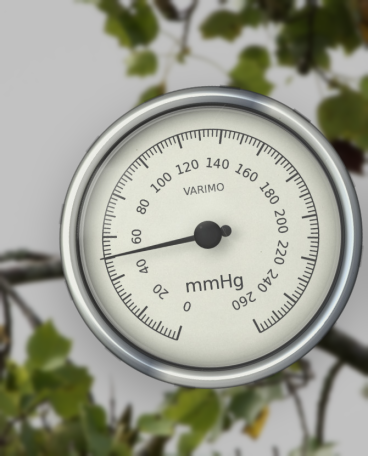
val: 50mmHg
